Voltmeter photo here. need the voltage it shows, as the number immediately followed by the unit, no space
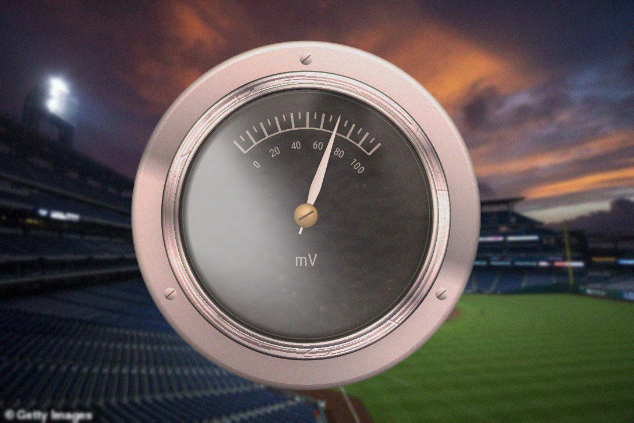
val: 70mV
